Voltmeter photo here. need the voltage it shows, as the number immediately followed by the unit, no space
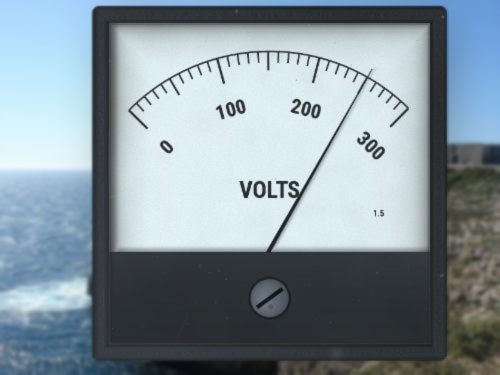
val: 250V
